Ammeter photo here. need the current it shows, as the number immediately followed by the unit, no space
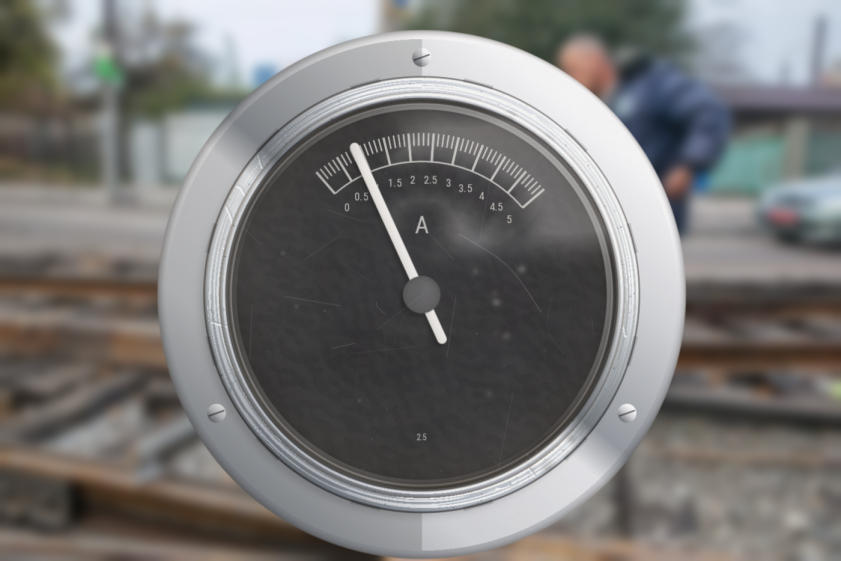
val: 0.9A
